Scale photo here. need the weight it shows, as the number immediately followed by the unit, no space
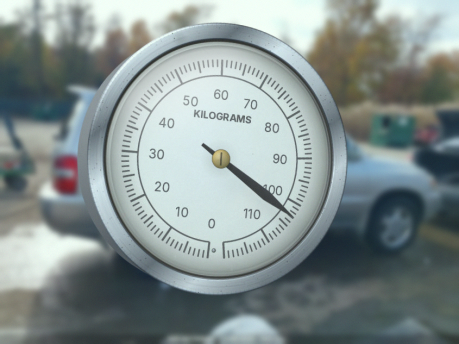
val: 103kg
